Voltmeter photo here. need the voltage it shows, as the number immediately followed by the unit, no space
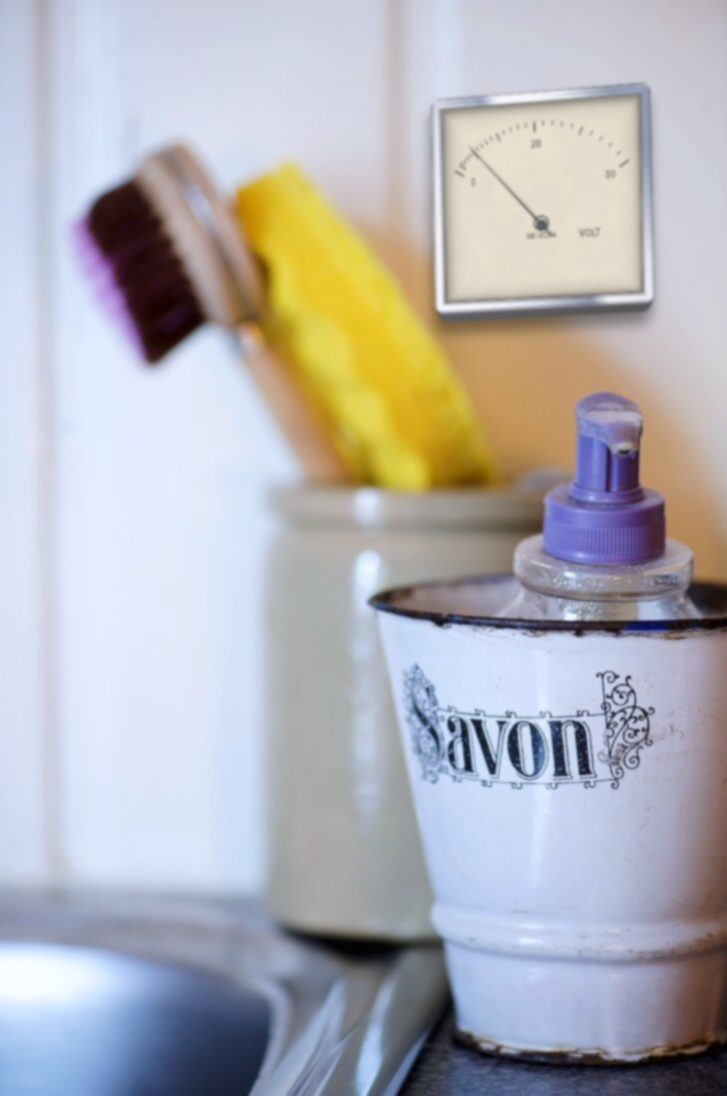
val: 10V
